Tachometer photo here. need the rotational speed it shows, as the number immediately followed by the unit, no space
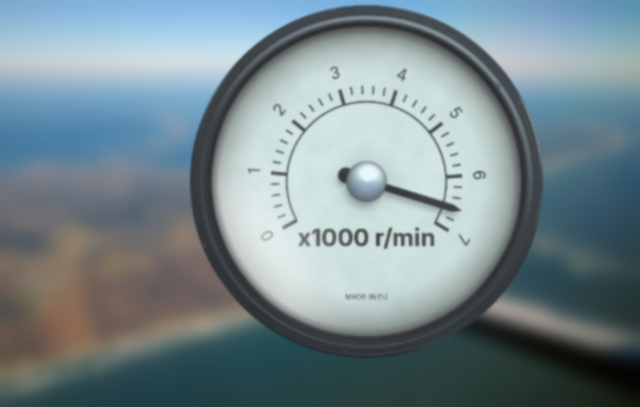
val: 6600rpm
